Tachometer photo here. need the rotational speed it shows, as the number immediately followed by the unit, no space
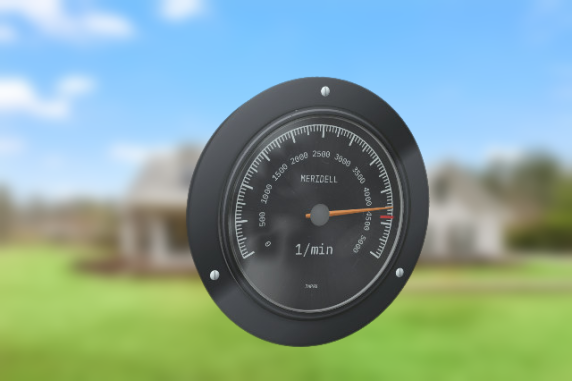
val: 4250rpm
